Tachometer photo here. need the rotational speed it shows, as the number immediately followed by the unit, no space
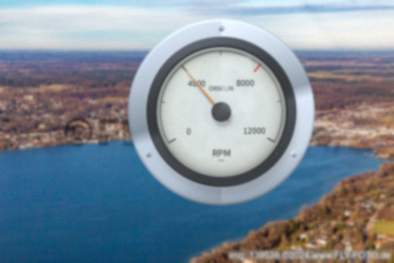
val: 4000rpm
